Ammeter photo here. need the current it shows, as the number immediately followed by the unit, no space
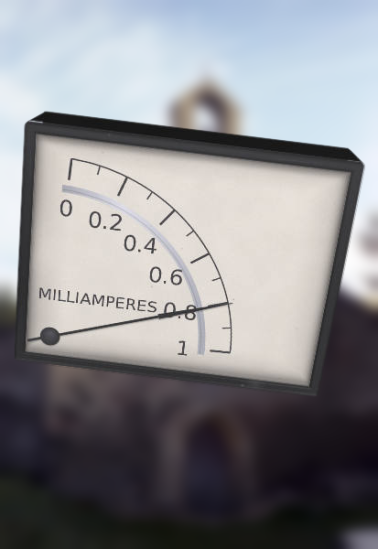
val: 0.8mA
